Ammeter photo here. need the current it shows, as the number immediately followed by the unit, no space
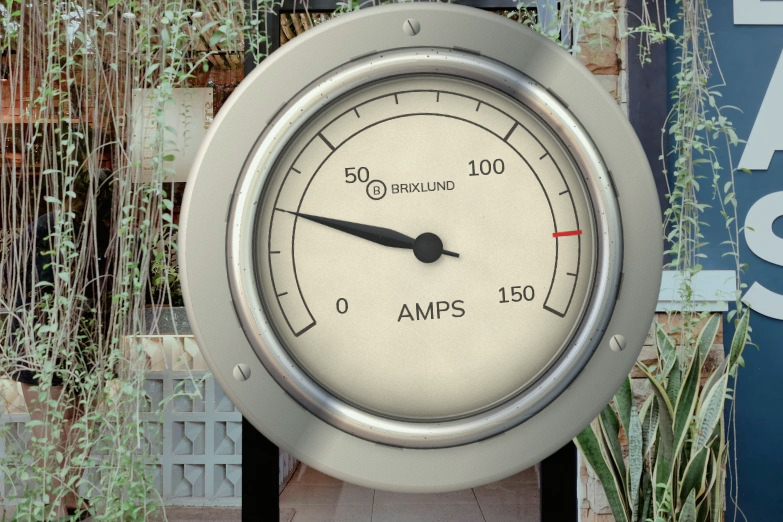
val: 30A
